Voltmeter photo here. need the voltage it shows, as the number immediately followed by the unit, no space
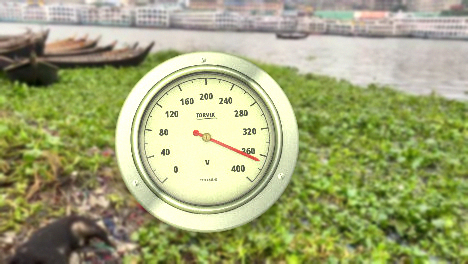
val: 370V
